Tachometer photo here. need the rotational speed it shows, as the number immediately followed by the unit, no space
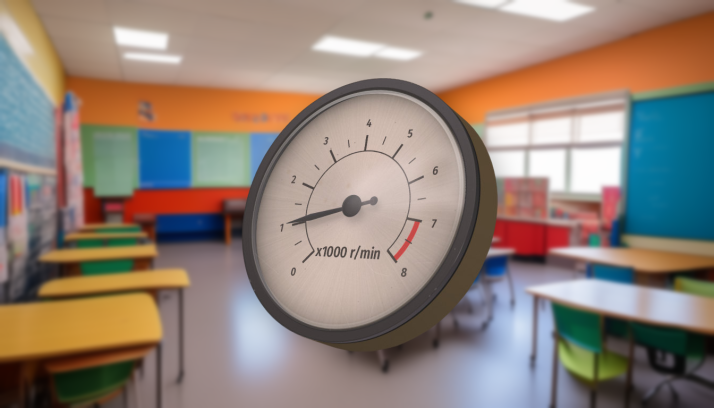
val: 1000rpm
